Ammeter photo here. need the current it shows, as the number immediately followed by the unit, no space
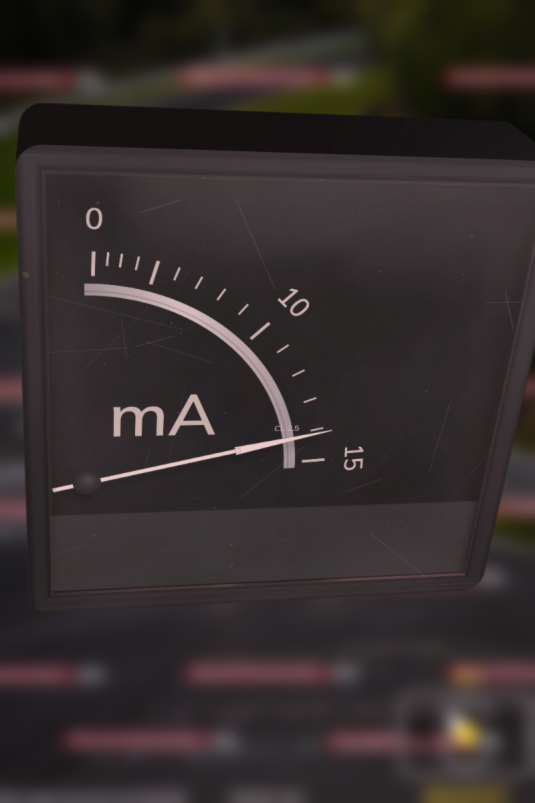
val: 14mA
